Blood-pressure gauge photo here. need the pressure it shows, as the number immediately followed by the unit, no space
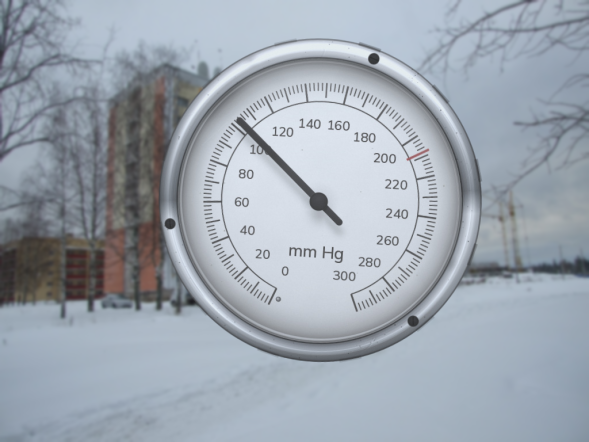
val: 104mmHg
